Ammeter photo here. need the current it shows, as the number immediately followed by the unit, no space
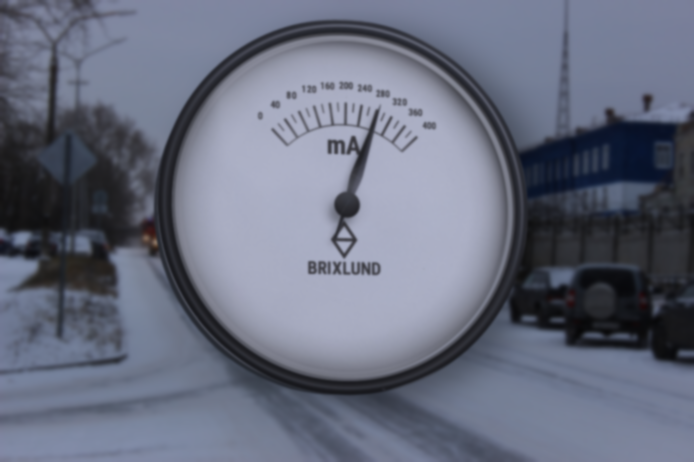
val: 280mA
